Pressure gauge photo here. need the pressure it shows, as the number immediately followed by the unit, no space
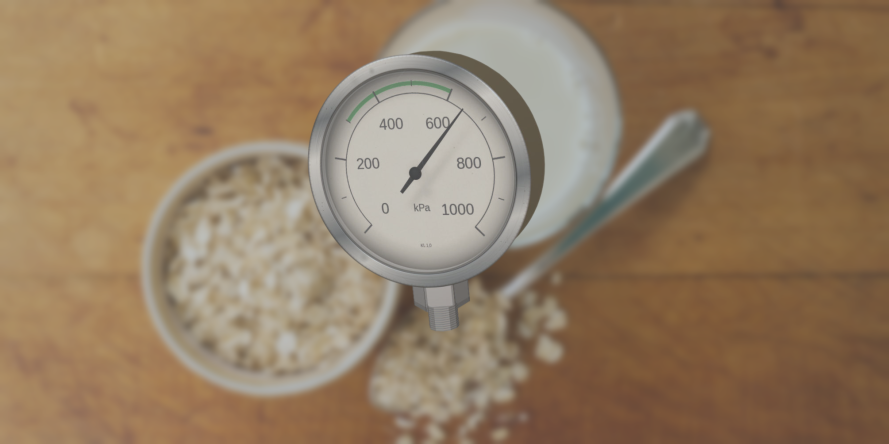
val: 650kPa
